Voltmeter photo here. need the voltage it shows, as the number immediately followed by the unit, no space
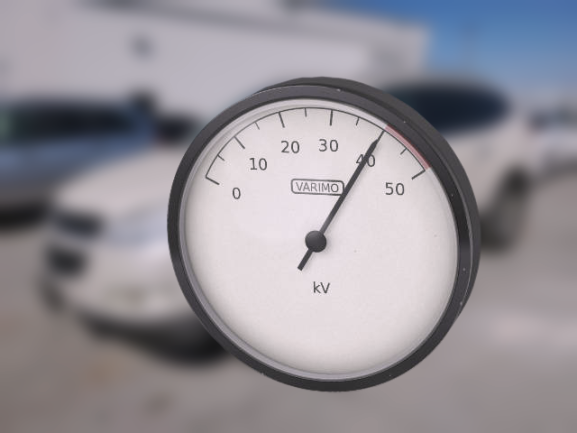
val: 40kV
